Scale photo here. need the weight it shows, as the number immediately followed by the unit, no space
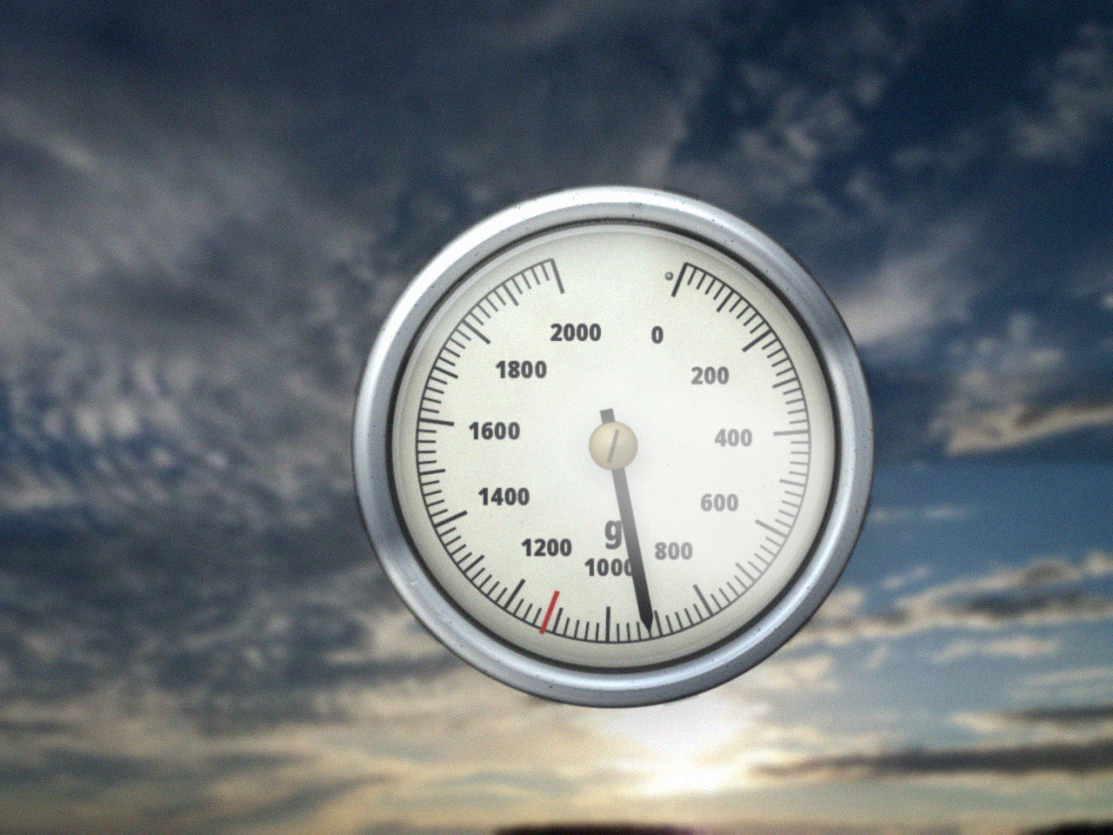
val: 920g
